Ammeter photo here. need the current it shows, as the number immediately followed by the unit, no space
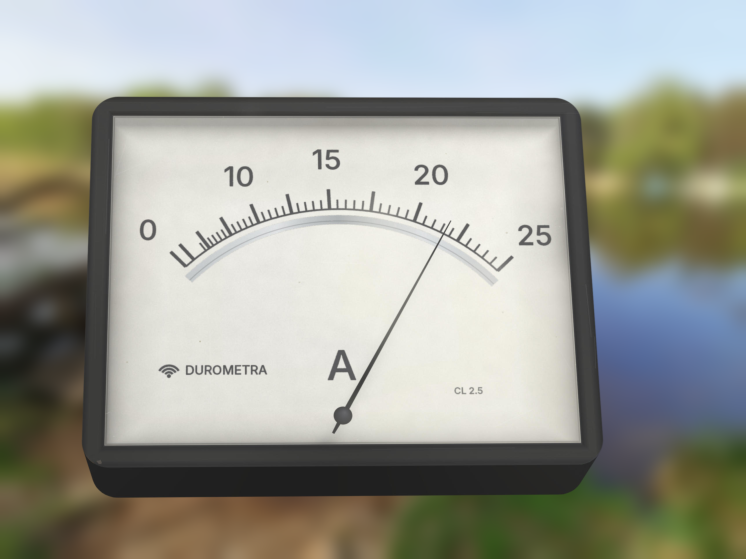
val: 21.75A
